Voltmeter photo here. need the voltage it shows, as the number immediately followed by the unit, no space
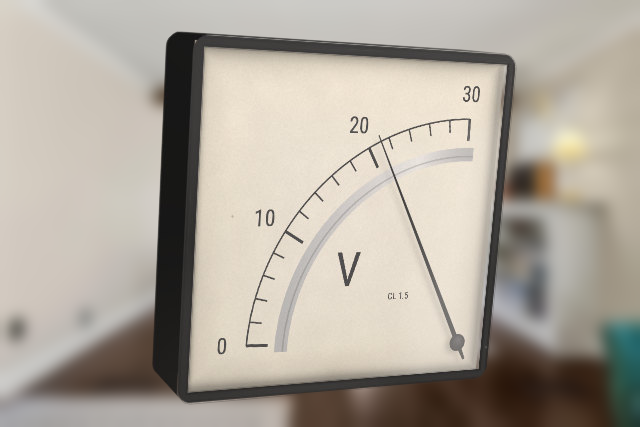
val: 21V
